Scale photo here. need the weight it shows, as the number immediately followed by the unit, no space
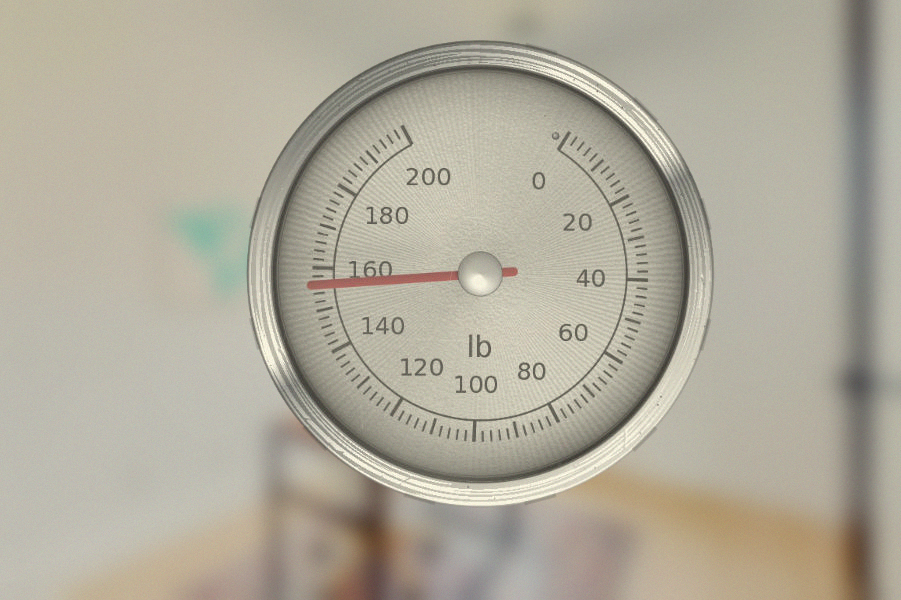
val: 156lb
